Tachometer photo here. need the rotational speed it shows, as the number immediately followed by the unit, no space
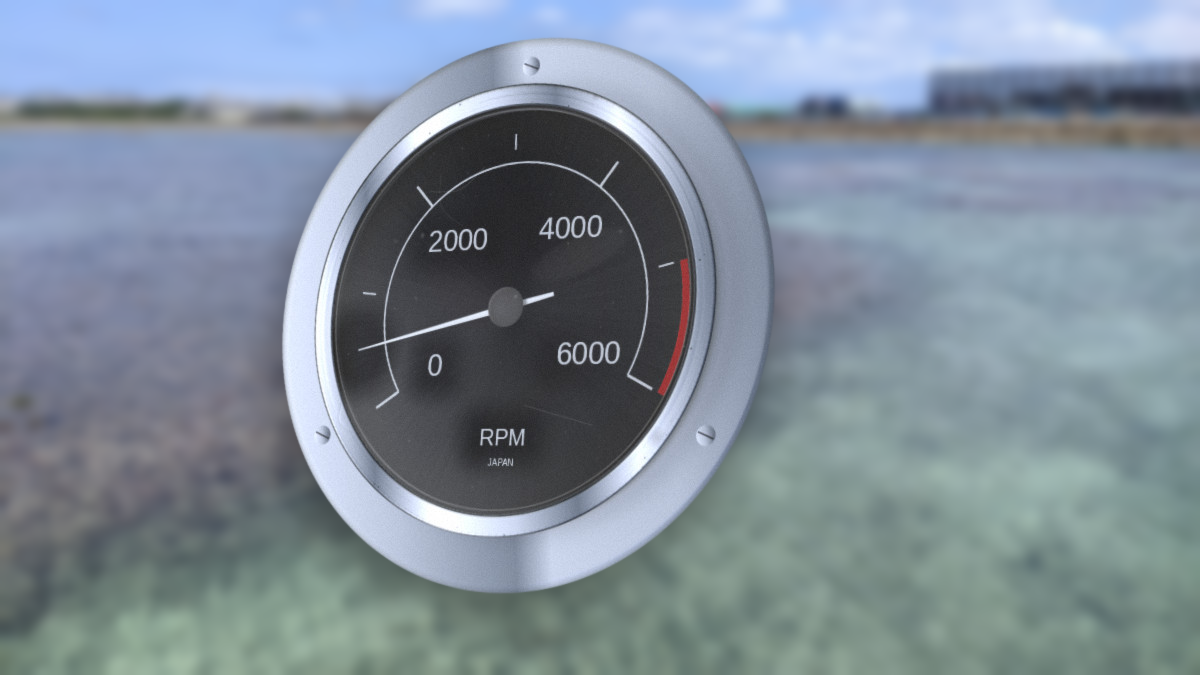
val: 500rpm
